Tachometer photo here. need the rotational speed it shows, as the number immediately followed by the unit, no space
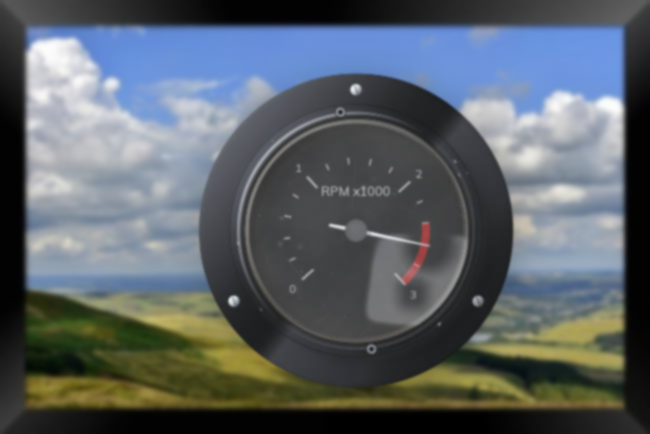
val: 2600rpm
